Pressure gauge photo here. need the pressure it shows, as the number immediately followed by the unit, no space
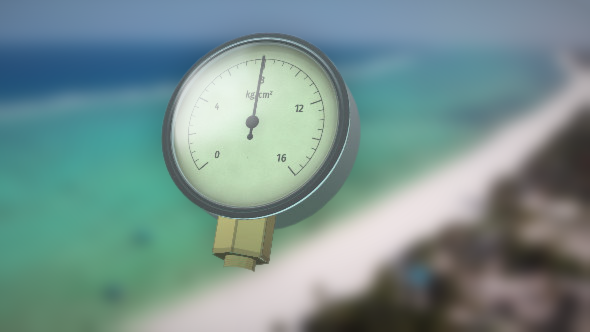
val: 8kg/cm²
